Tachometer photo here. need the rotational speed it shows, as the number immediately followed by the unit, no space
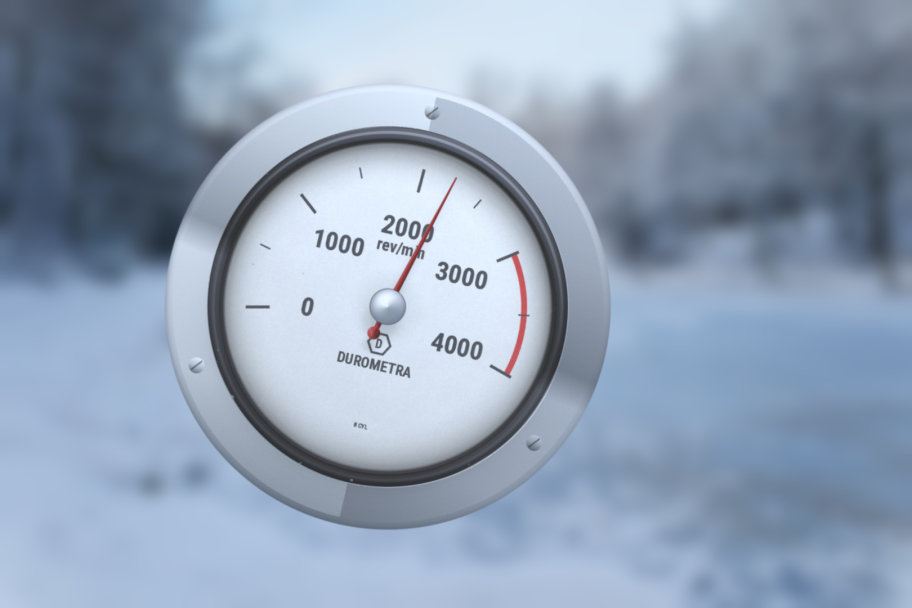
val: 2250rpm
